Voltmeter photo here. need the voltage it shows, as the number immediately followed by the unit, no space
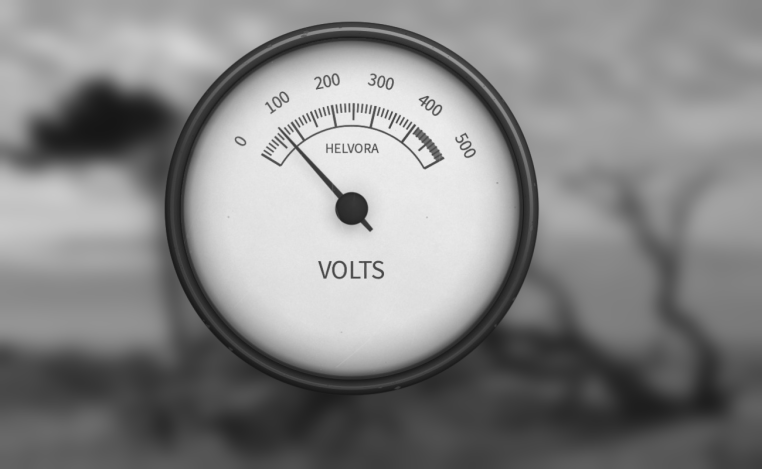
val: 70V
